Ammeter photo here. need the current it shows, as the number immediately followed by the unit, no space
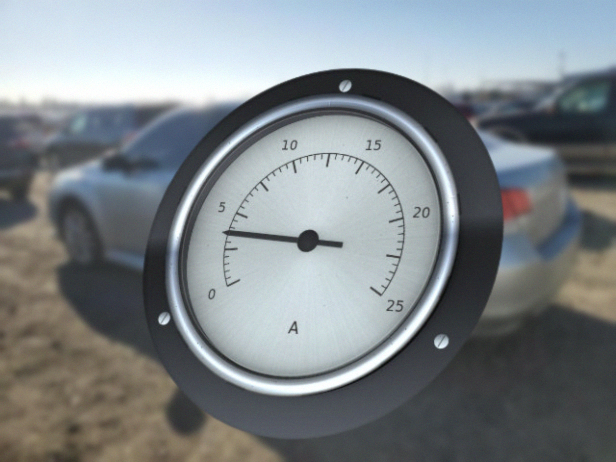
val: 3.5A
